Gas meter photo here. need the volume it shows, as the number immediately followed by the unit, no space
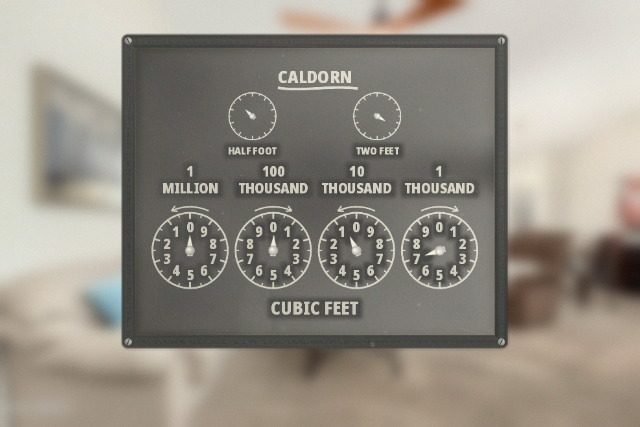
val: 700ft³
